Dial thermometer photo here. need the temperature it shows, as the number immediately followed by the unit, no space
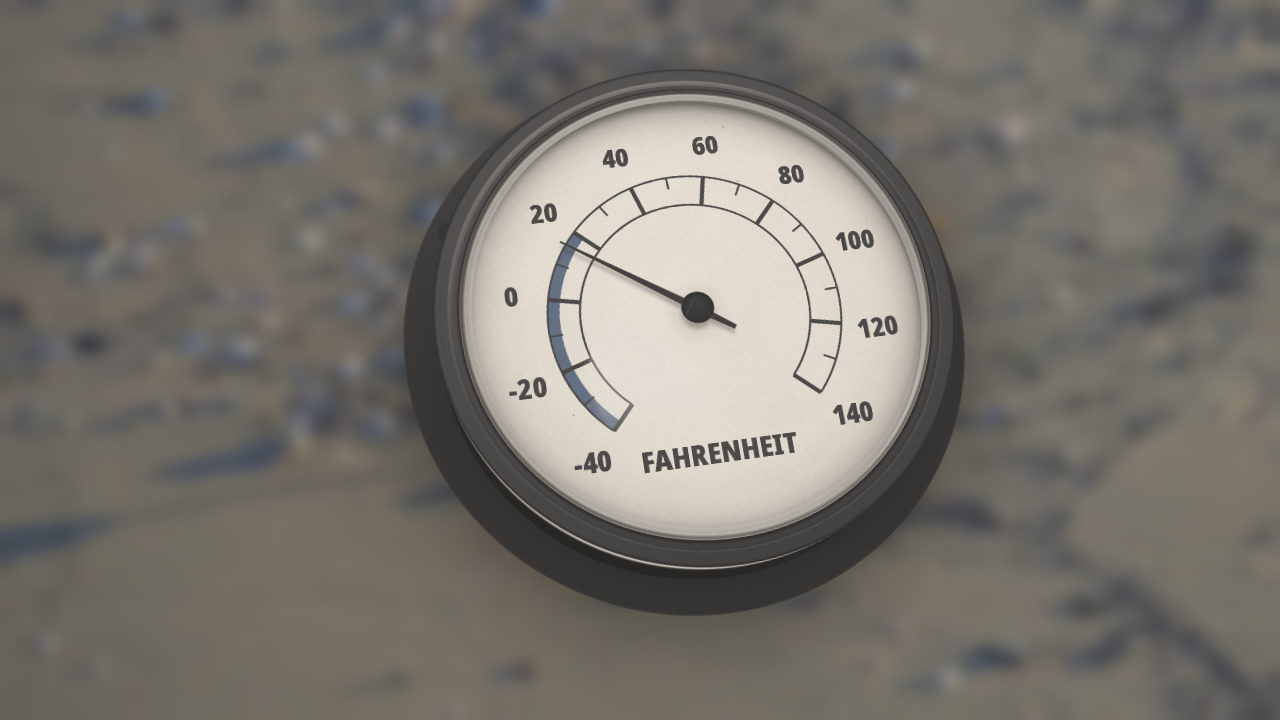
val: 15°F
